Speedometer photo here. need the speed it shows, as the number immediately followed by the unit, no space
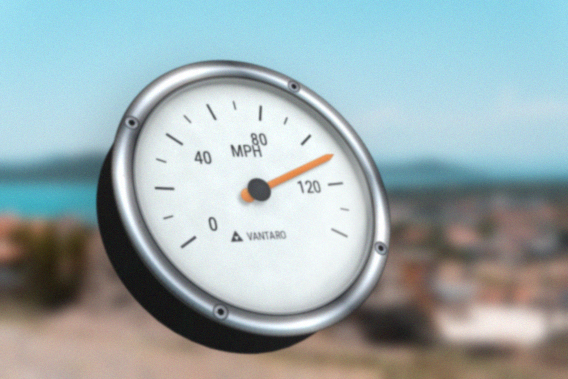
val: 110mph
